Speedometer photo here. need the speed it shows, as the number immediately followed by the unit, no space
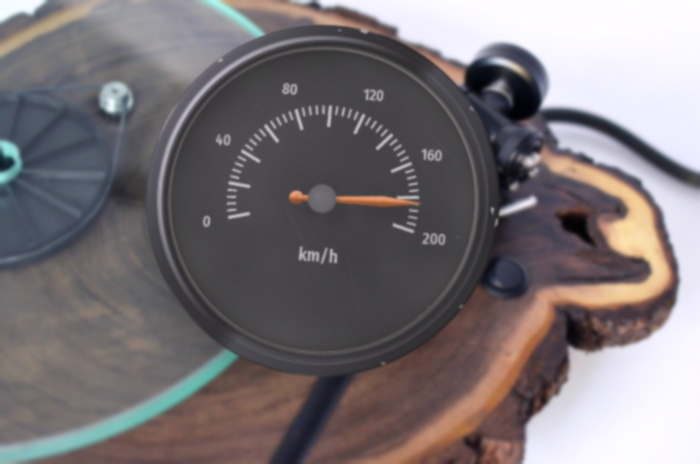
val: 184km/h
